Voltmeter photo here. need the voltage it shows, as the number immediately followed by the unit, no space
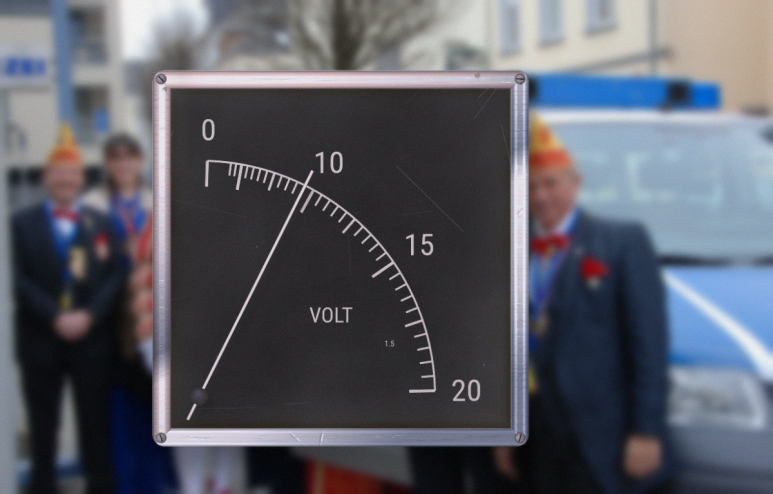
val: 9.5V
